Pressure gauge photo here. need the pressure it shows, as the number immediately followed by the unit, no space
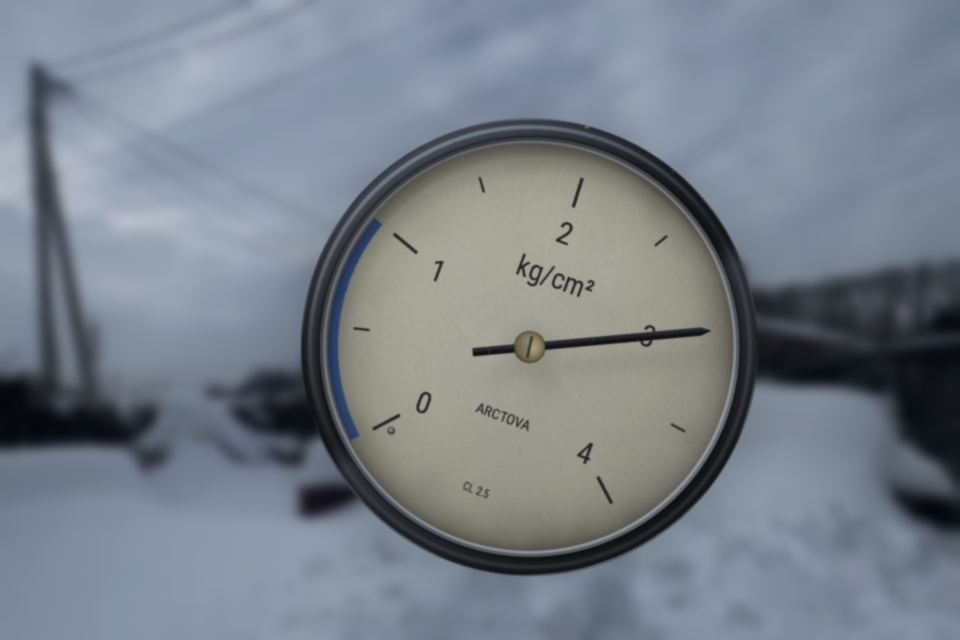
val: 3kg/cm²
